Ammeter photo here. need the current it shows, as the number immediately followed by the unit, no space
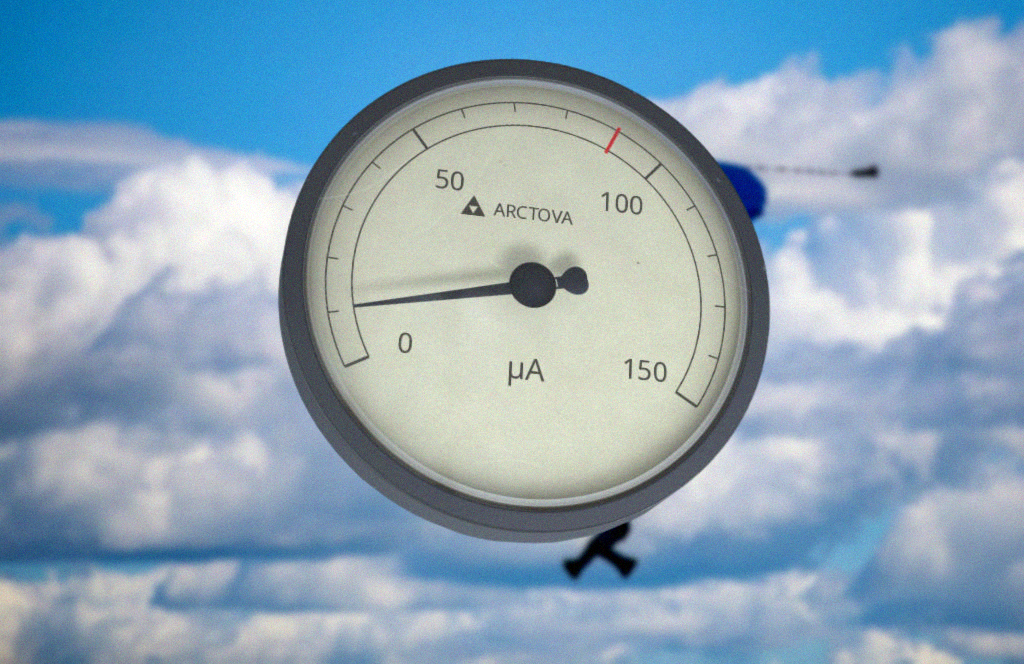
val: 10µA
